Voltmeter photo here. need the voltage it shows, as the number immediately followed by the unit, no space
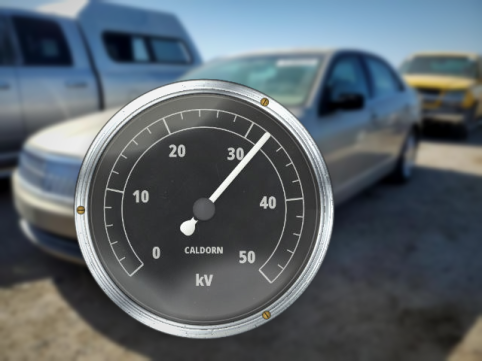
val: 32kV
